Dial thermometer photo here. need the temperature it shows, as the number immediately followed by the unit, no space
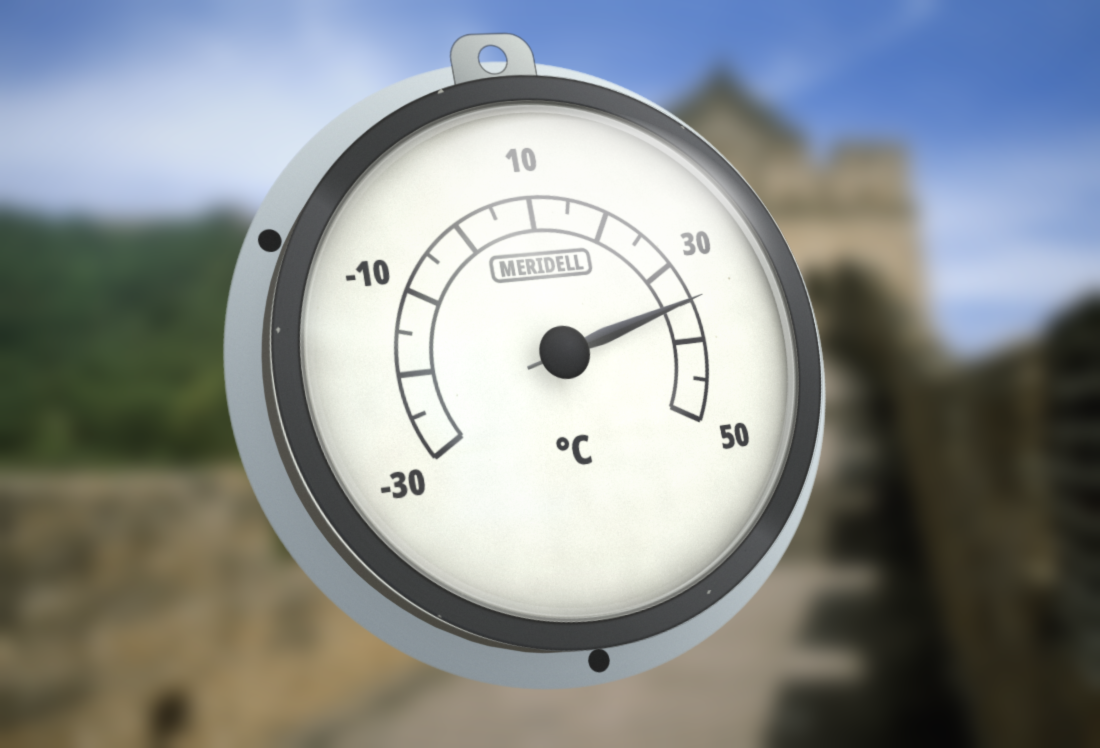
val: 35°C
